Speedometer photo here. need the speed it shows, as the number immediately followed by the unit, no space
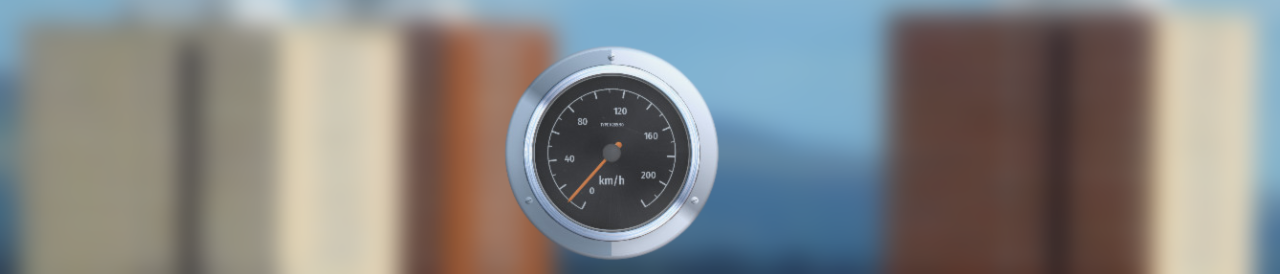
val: 10km/h
